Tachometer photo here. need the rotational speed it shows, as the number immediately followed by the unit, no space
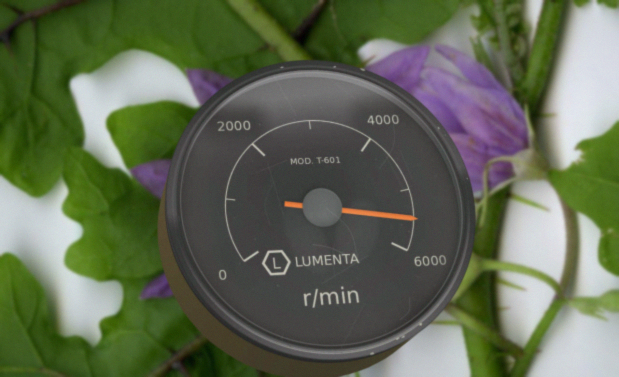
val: 5500rpm
